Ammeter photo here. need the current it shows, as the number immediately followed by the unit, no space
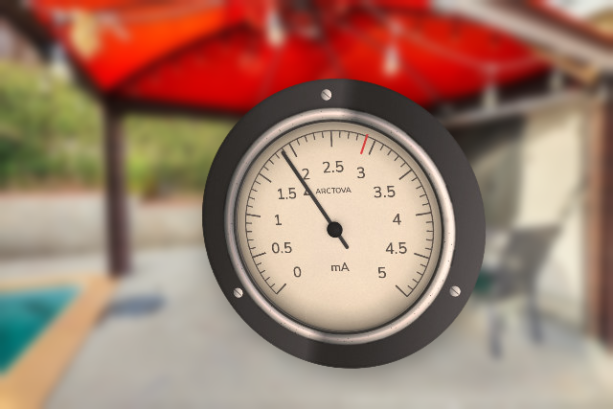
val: 1.9mA
